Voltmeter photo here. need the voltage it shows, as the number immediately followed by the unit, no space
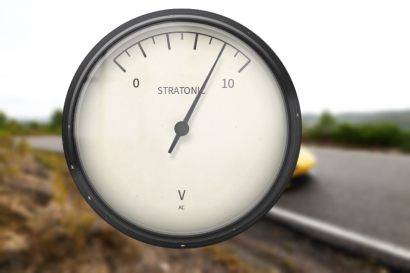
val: 8V
